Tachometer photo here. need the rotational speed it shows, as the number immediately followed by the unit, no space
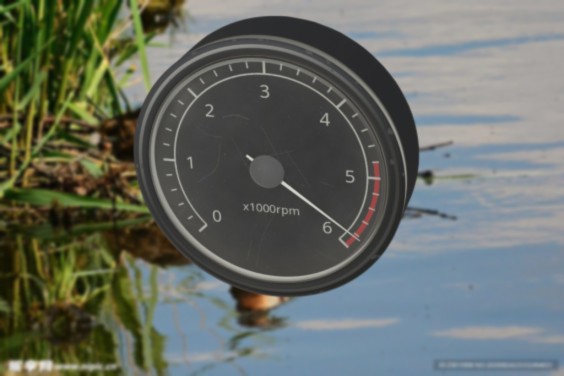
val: 5800rpm
